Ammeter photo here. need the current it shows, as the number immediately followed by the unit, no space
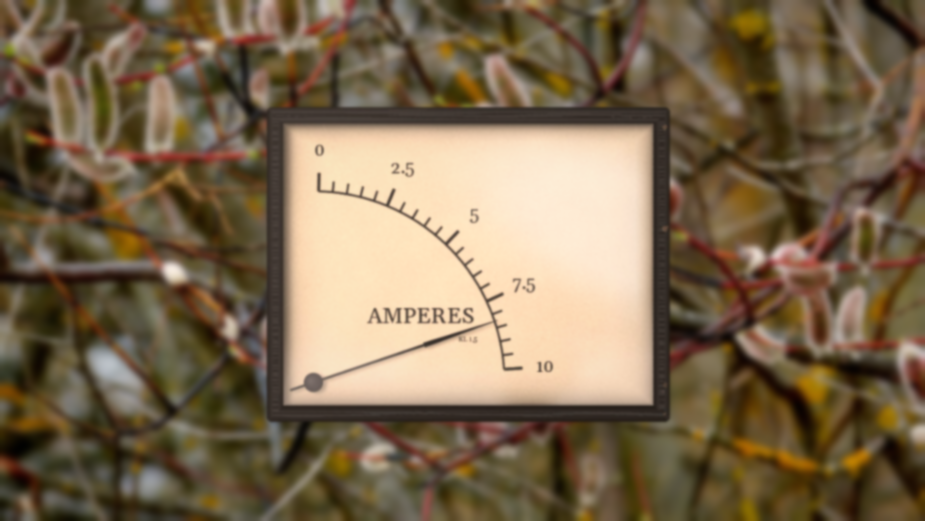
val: 8.25A
